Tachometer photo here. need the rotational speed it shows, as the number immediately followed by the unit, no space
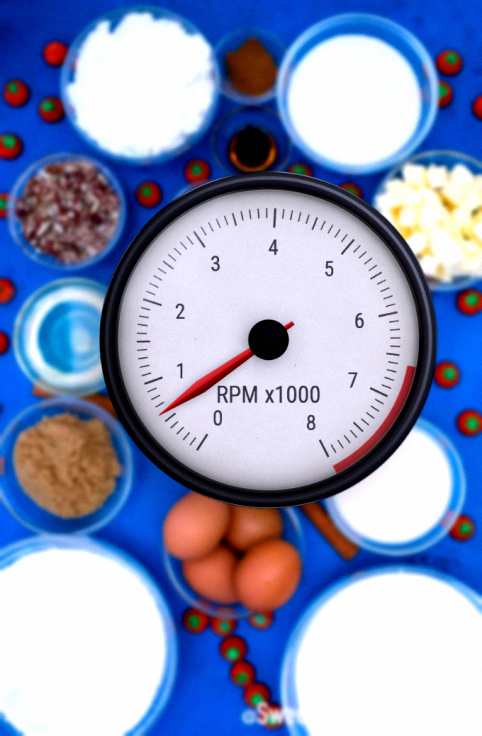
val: 600rpm
